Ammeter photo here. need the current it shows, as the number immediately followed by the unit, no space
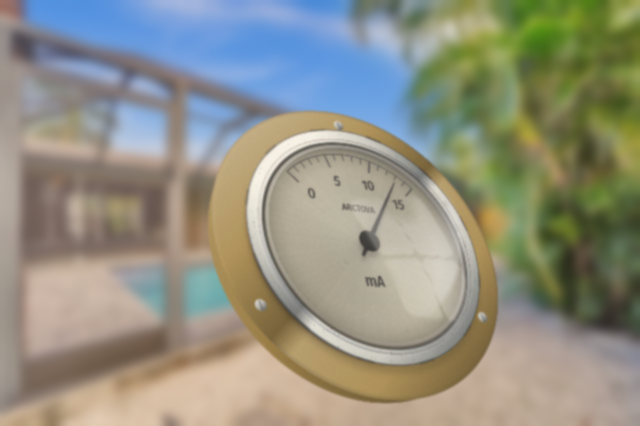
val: 13mA
